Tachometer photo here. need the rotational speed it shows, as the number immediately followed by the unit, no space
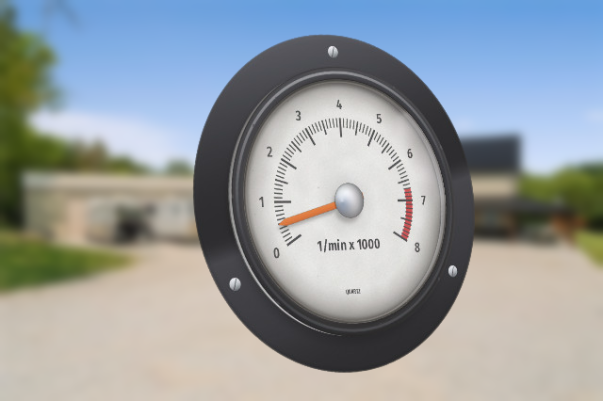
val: 500rpm
